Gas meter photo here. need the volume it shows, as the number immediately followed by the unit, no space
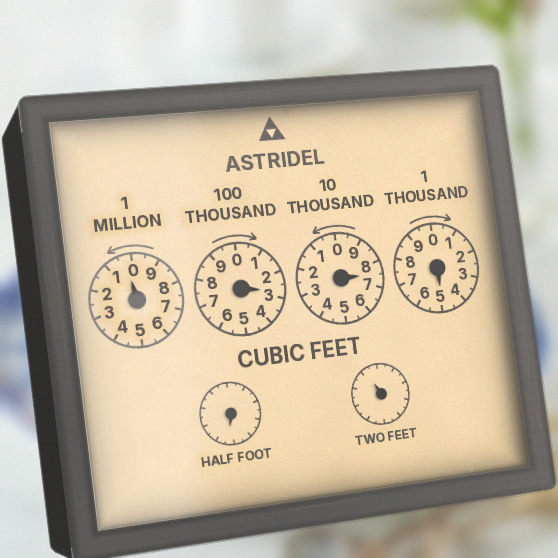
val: 27500ft³
